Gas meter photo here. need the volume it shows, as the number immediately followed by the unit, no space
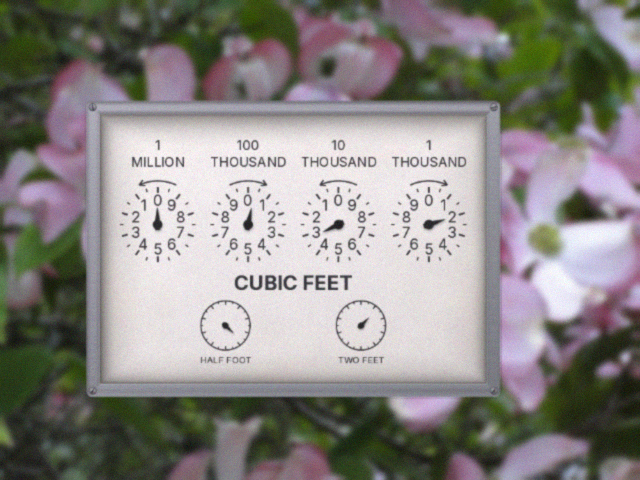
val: 3200ft³
